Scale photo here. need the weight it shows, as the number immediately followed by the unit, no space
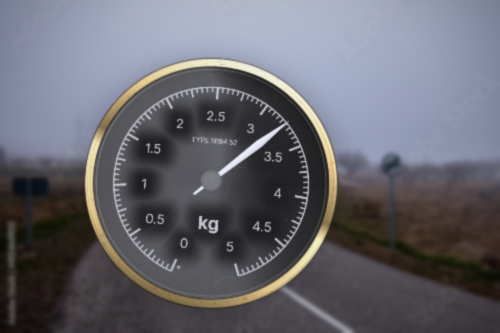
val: 3.25kg
